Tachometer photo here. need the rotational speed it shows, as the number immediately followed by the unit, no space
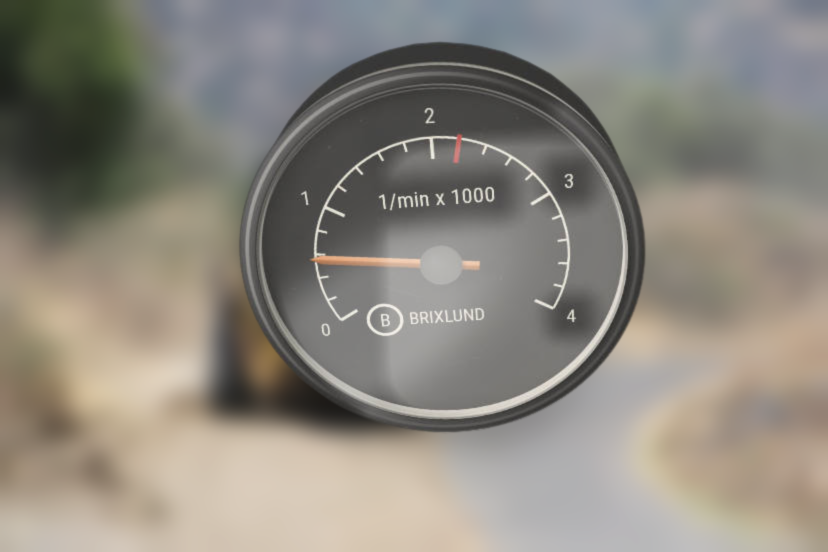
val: 600rpm
